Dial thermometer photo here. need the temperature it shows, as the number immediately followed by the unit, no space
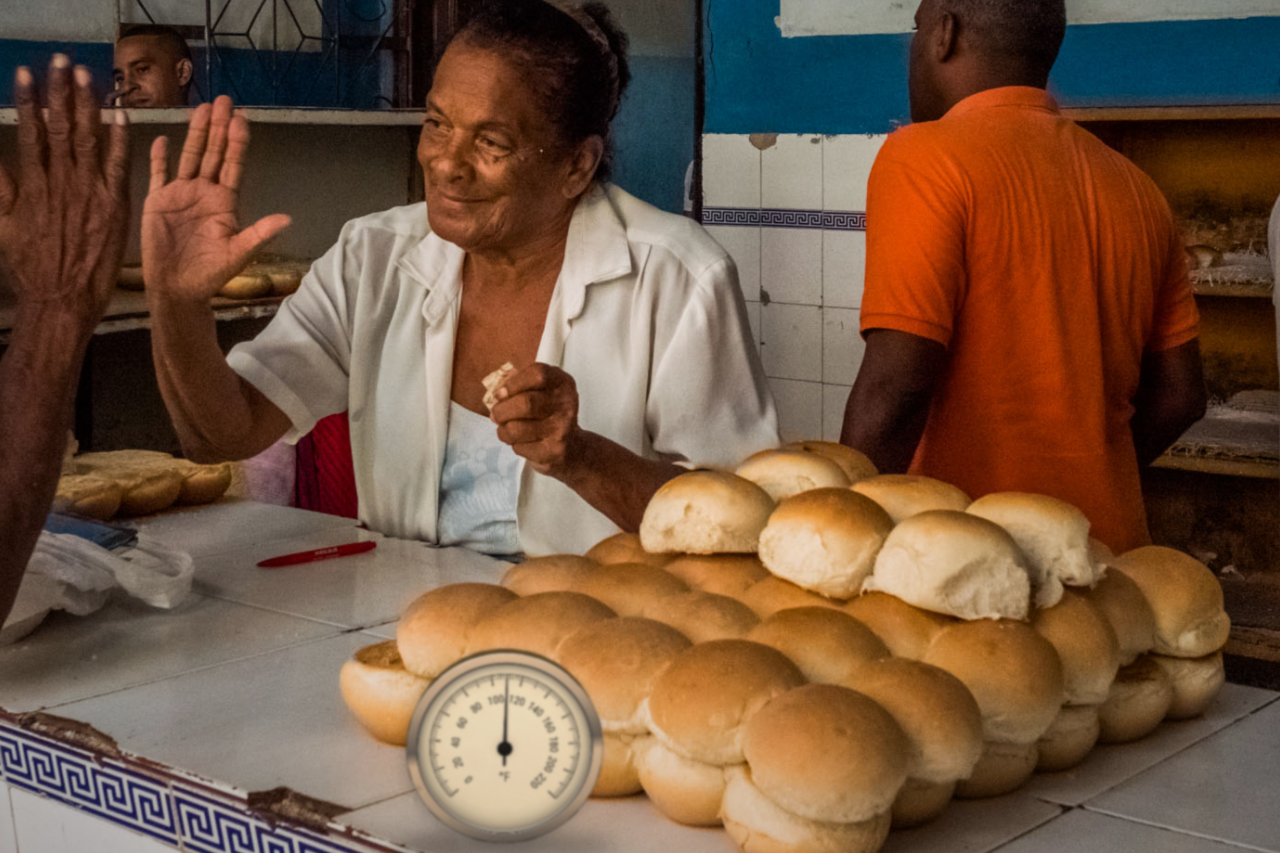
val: 110°F
